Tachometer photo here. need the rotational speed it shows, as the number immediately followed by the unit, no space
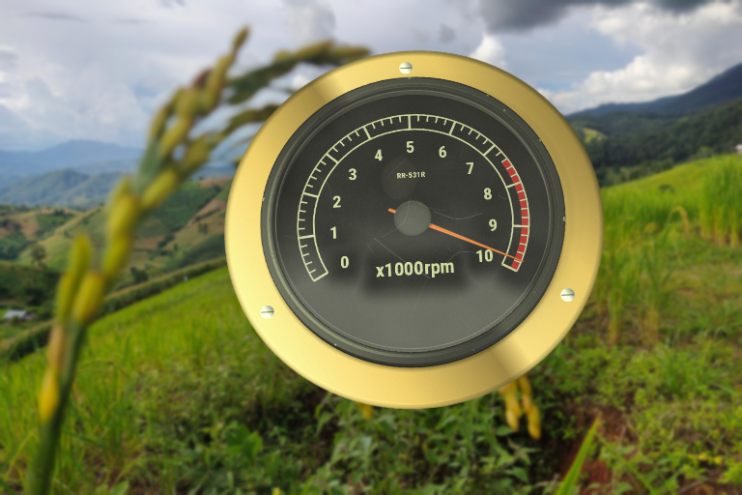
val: 9800rpm
